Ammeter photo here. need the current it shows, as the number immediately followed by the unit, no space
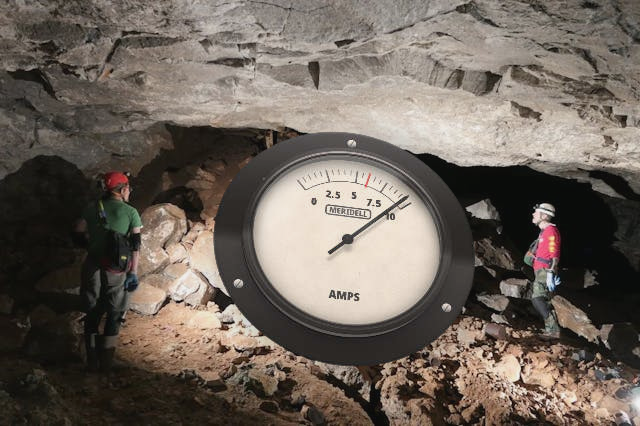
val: 9.5A
